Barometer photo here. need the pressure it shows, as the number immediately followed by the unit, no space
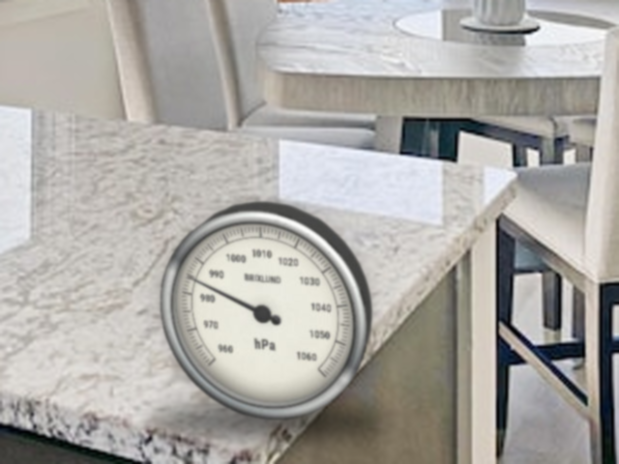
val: 985hPa
